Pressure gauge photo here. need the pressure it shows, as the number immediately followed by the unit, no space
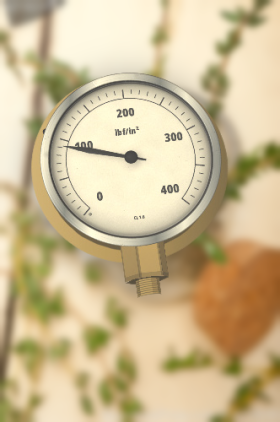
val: 90psi
